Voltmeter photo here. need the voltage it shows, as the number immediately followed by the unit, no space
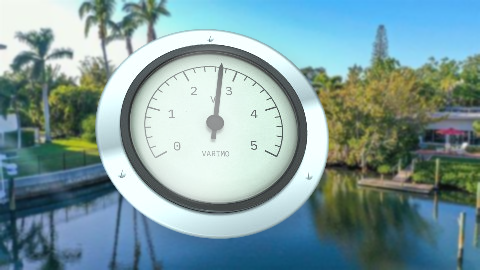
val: 2.7V
